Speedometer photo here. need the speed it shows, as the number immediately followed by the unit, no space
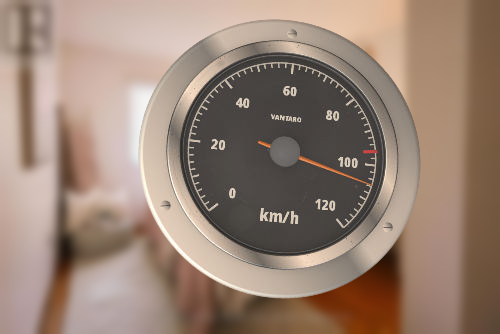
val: 106km/h
